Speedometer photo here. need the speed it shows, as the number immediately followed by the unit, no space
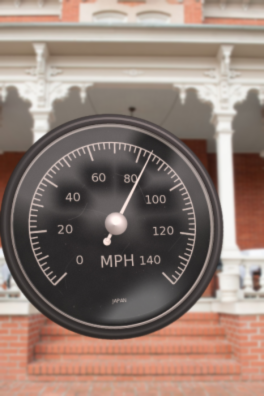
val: 84mph
